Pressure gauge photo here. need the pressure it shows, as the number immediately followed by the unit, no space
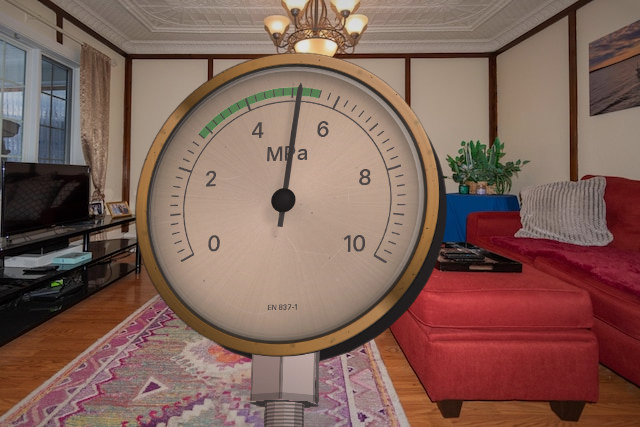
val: 5.2MPa
